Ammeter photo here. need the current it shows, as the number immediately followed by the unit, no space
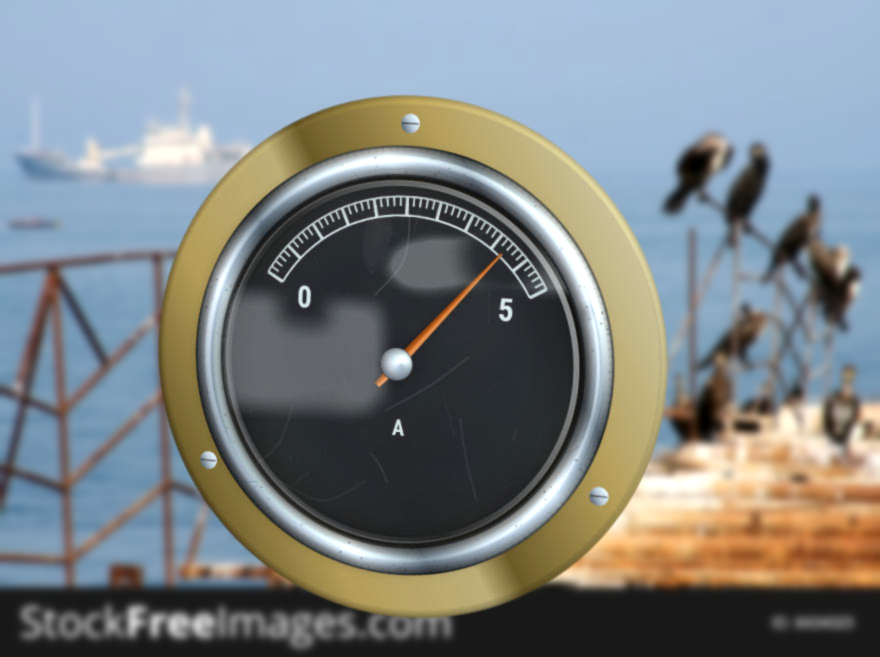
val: 4.2A
